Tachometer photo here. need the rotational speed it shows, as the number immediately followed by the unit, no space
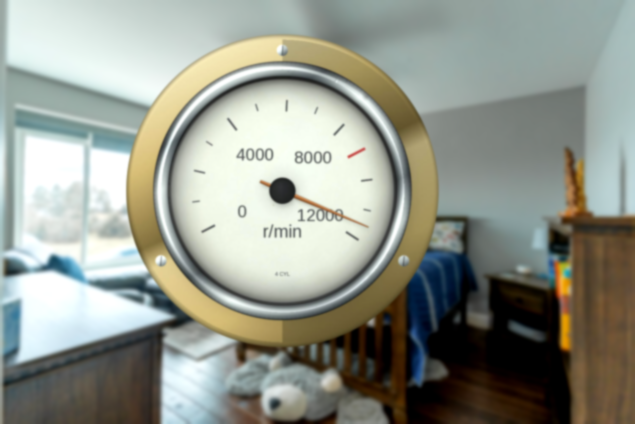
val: 11500rpm
